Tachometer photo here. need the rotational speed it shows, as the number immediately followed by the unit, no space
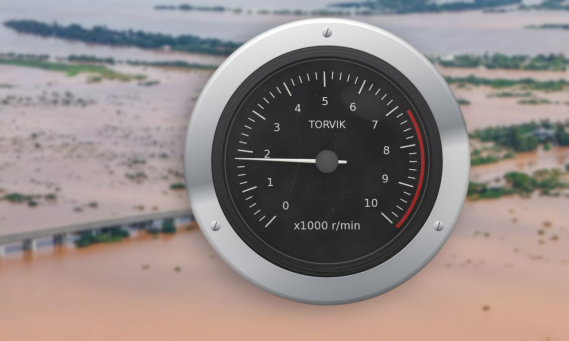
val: 1800rpm
